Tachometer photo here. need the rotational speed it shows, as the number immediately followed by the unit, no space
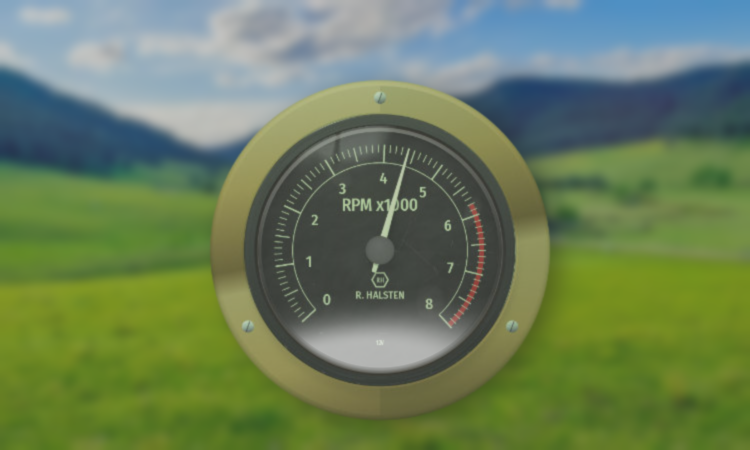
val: 4400rpm
